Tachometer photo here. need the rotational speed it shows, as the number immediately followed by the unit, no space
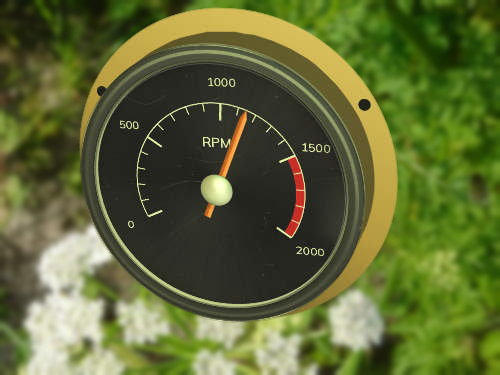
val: 1150rpm
